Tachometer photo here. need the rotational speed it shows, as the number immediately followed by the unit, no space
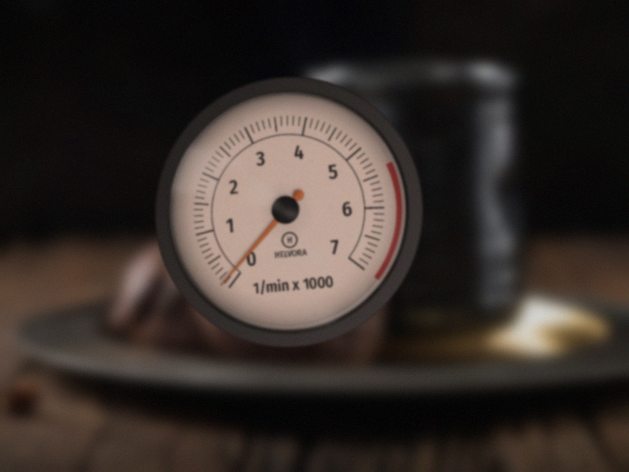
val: 100rpm
